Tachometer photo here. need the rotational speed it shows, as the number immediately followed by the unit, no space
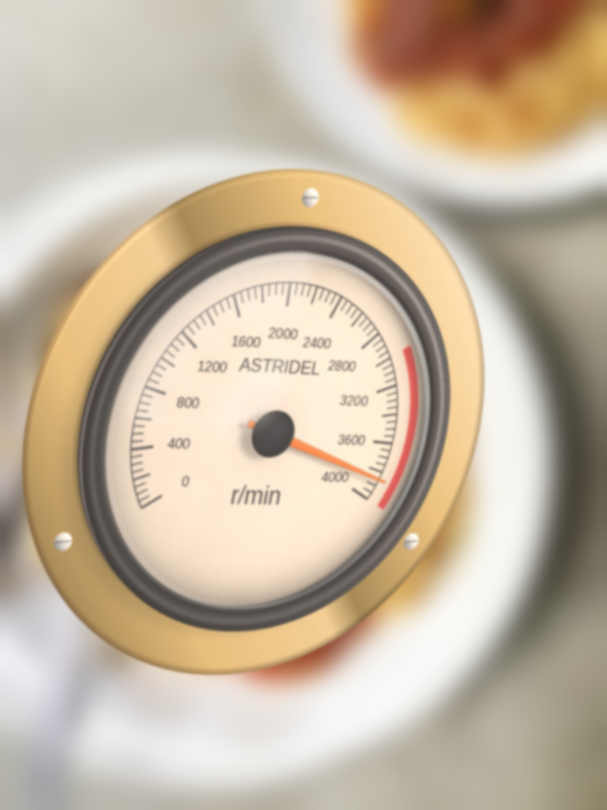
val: 3850rpm
